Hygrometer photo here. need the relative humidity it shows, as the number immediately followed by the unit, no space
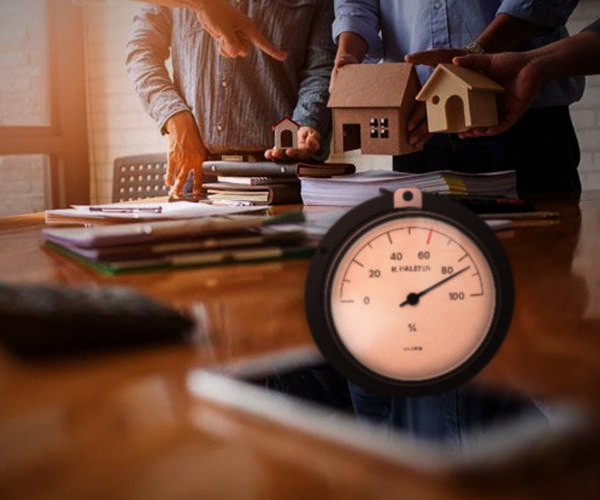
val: 85%
